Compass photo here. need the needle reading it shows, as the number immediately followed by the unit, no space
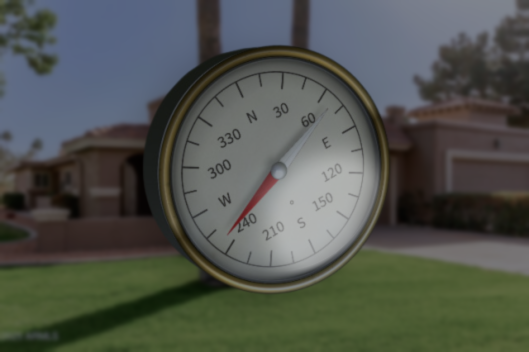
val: 247.5°
